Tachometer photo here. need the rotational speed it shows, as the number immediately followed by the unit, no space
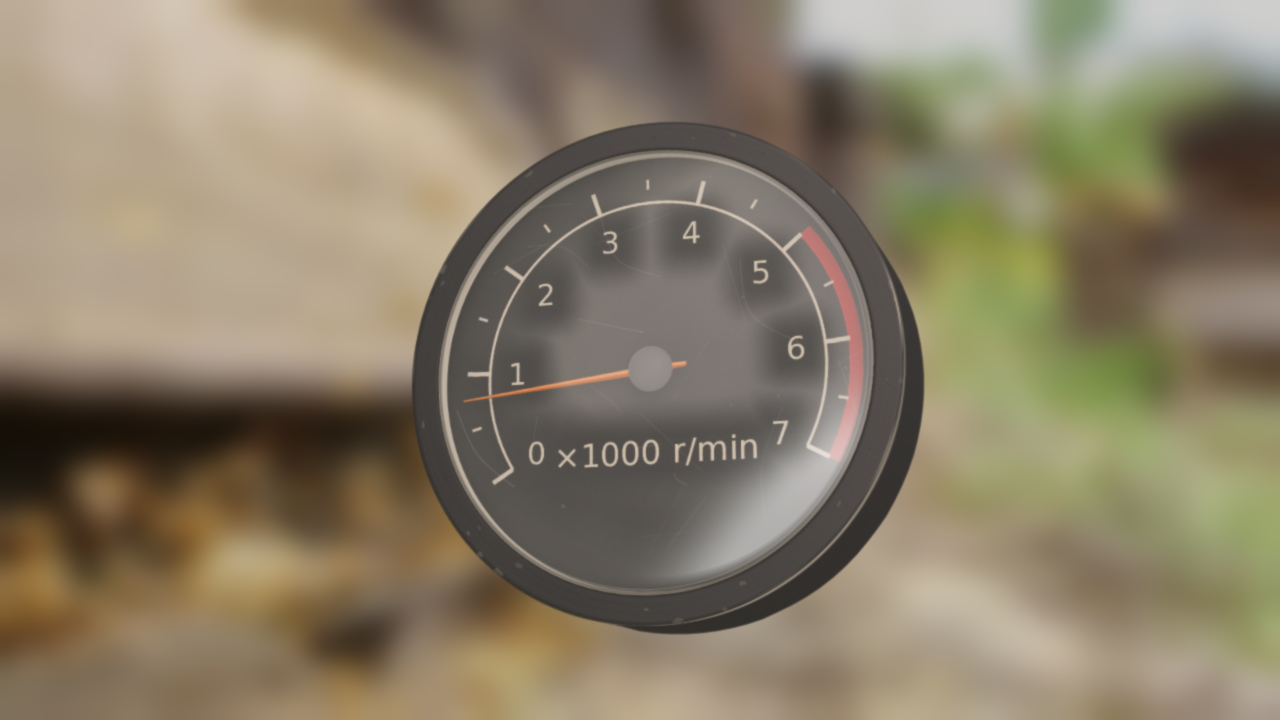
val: 750rpm
